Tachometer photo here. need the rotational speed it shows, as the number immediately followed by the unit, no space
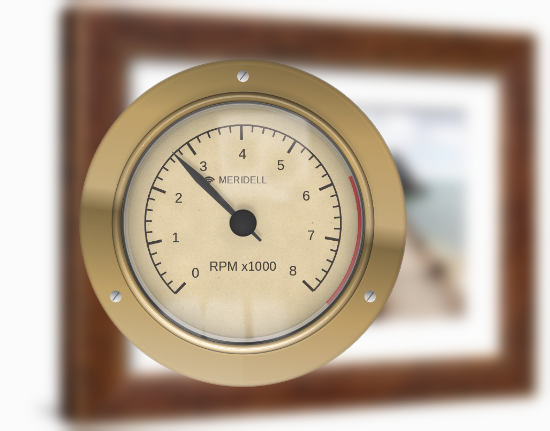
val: 2700rpm
